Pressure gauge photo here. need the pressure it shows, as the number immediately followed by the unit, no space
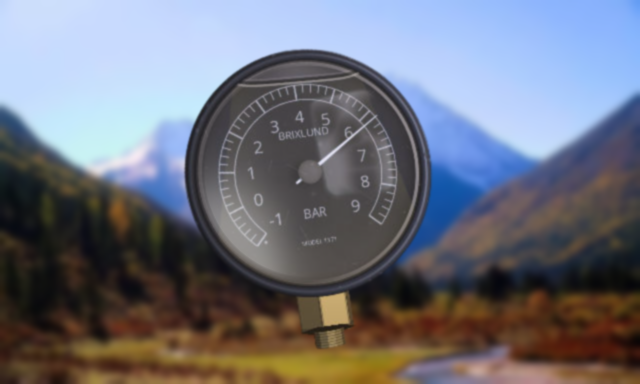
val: 6.2bar
